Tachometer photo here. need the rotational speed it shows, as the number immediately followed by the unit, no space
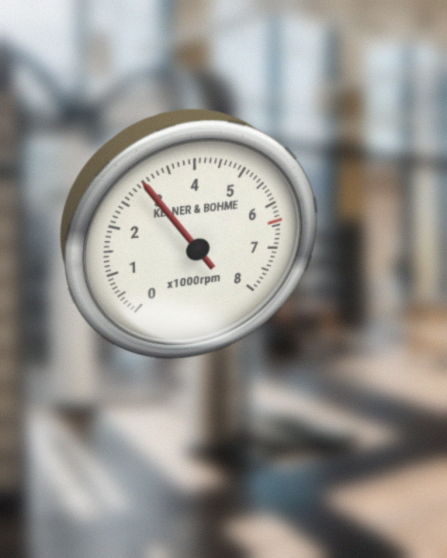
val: 3000rpm
